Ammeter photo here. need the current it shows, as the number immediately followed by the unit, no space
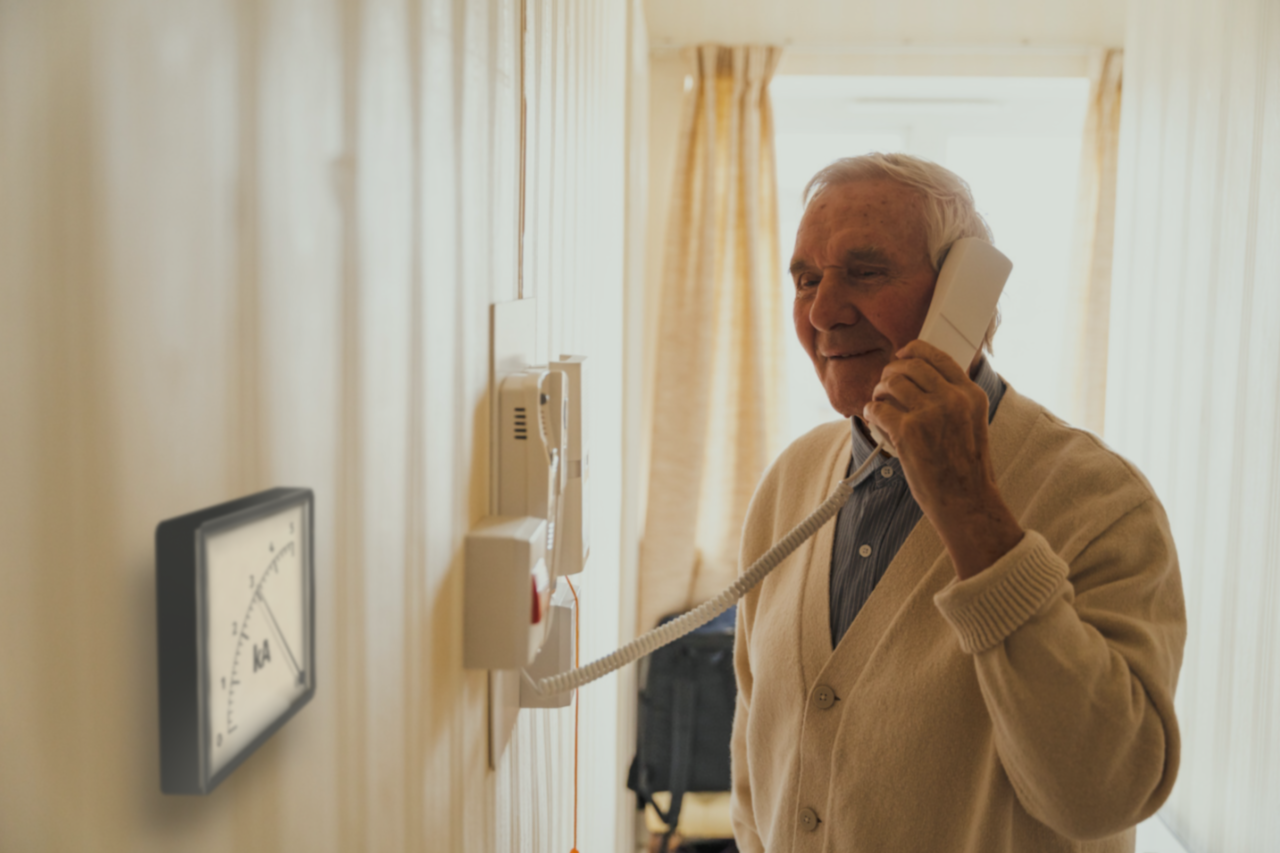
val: 3kA
